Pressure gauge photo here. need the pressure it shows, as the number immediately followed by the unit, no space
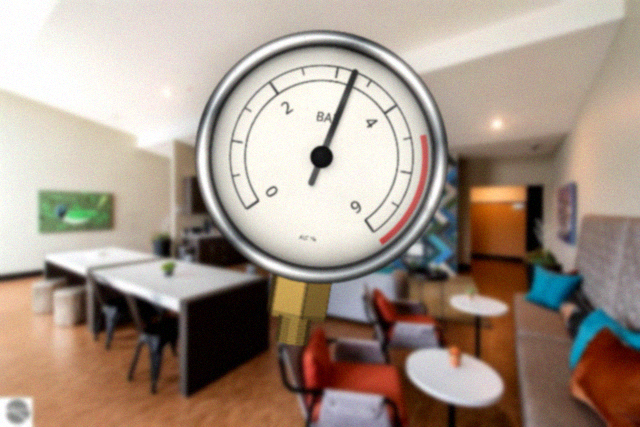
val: 3.25bar
